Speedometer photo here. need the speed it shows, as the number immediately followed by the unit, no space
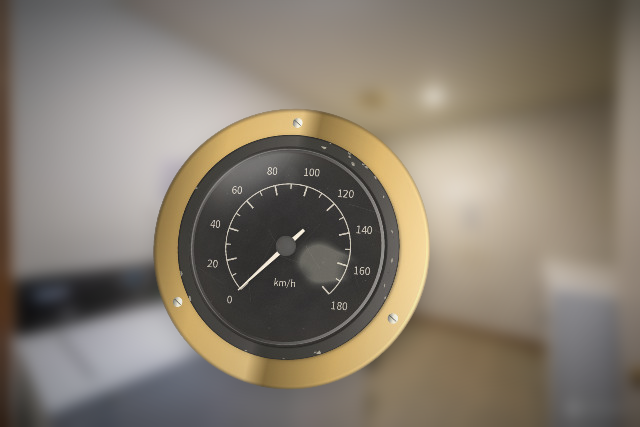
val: 0km/h
